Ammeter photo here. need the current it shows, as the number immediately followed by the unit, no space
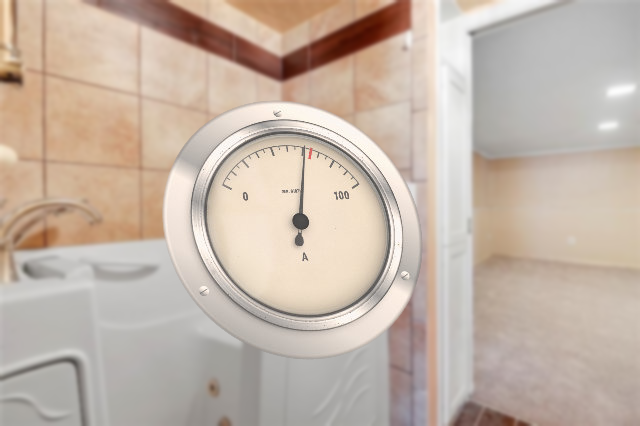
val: 60A
